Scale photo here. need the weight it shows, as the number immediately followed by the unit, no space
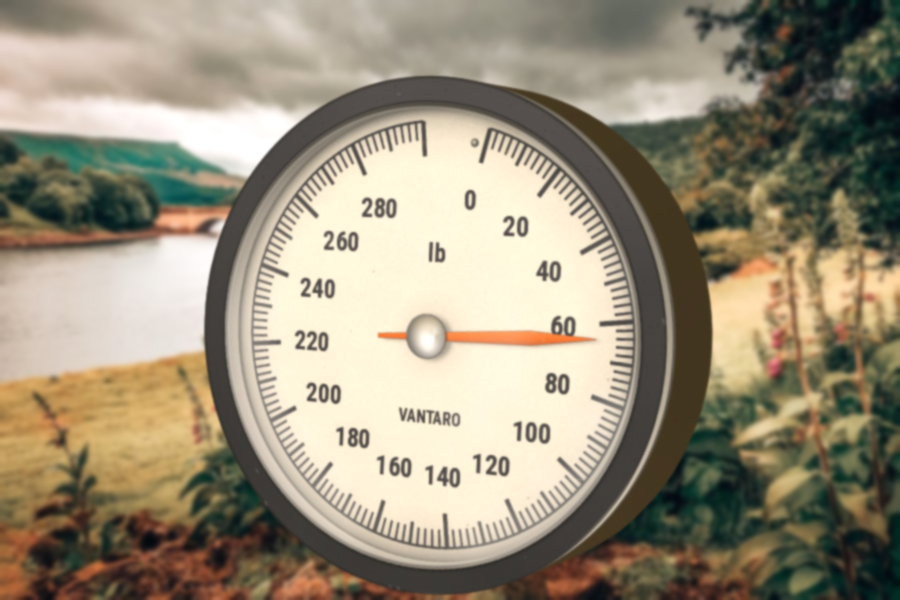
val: 64lb
